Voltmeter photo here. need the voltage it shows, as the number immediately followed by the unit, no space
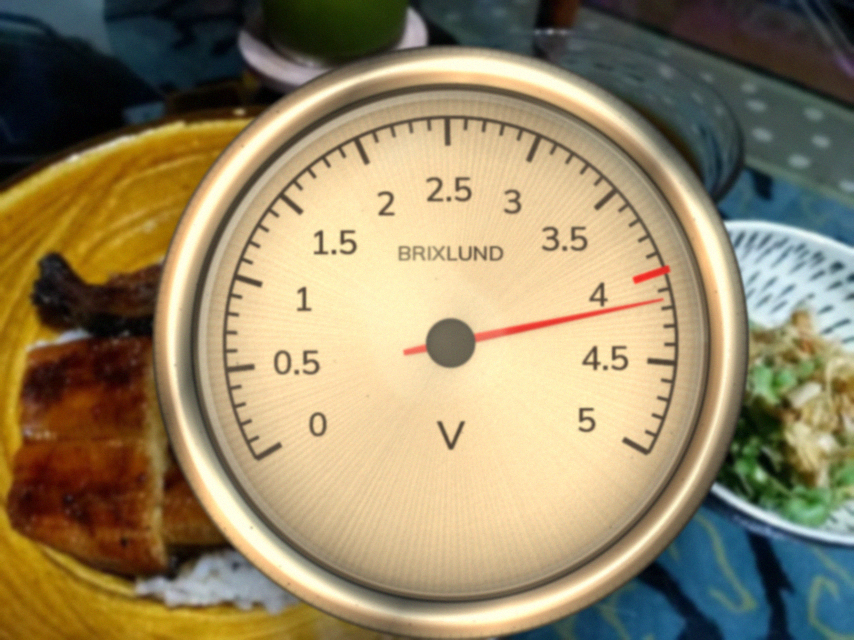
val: 4.15V
